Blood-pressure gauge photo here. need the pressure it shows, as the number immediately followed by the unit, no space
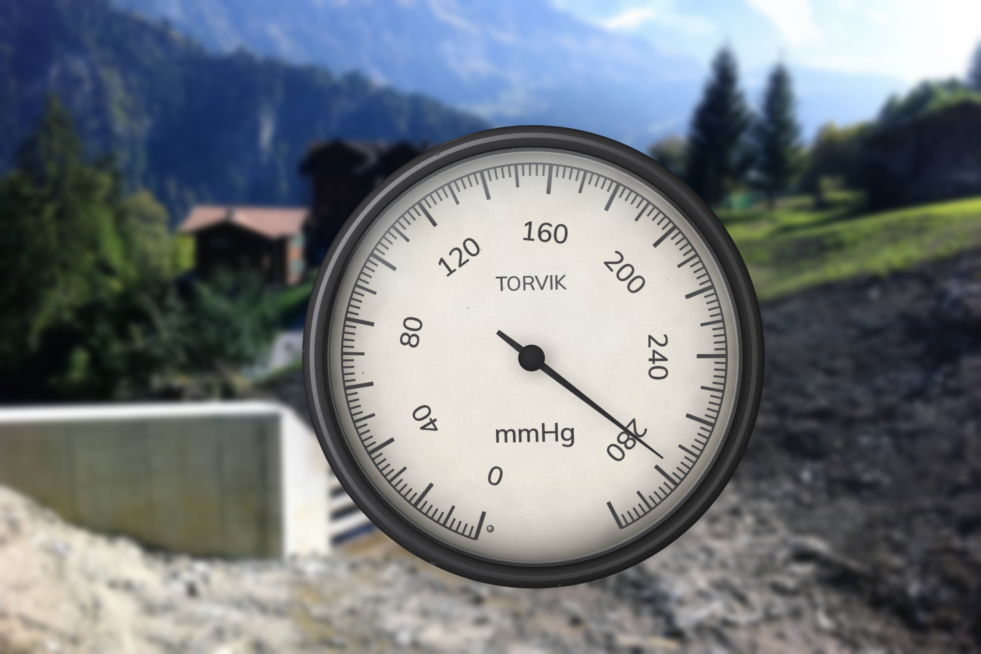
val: 276mmHg
